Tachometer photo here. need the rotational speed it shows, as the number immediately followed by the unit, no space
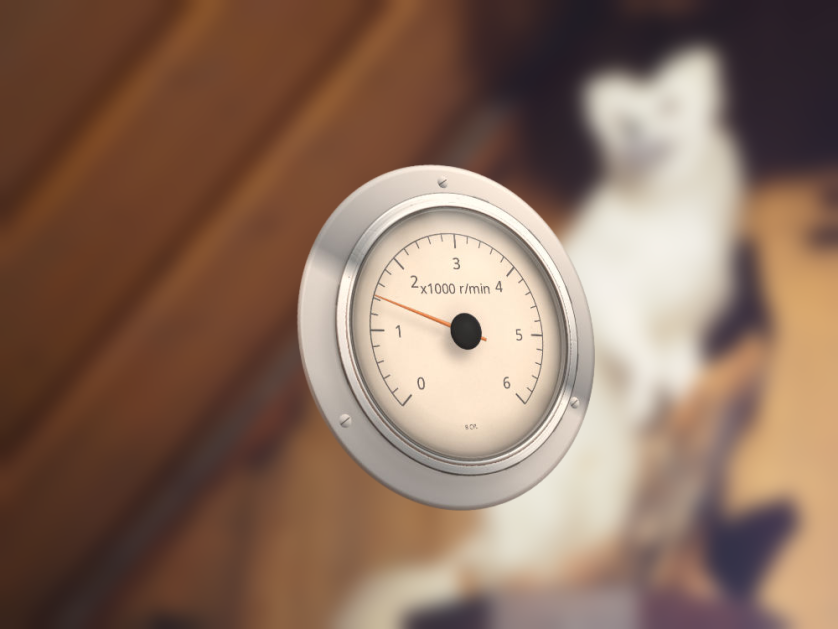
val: 1400rpm
